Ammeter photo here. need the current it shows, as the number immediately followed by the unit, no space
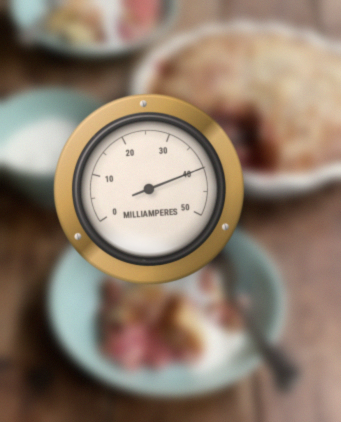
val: 40mA
